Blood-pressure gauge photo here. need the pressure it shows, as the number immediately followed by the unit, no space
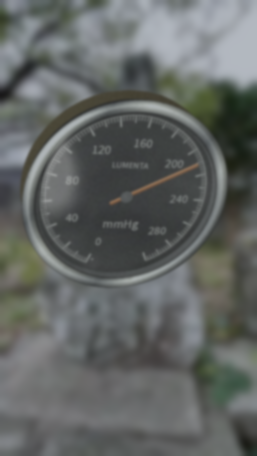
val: 210mmHg
